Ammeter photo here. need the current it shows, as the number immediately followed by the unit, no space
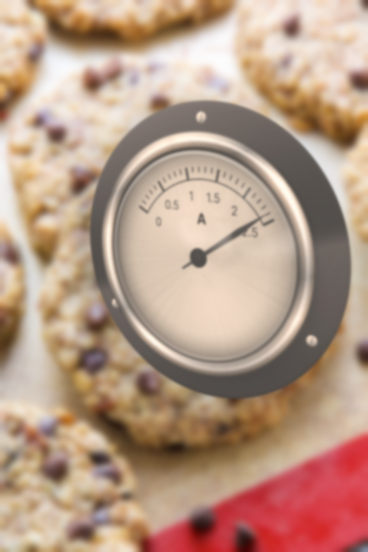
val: 2.4A
